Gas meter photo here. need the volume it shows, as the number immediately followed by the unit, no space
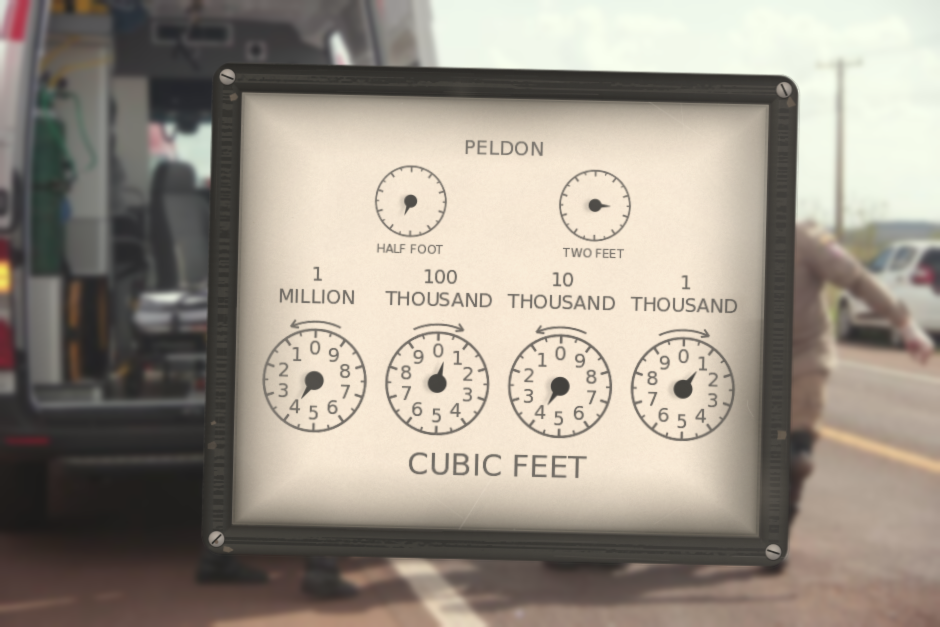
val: 404100ft³
